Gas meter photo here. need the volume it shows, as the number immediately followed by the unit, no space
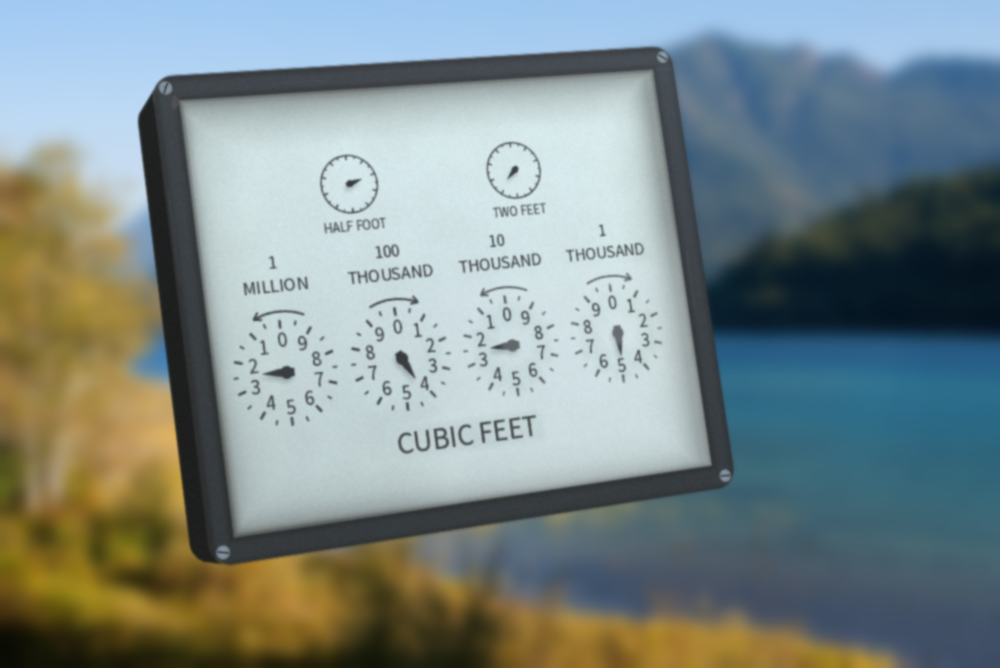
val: 242500ft³
